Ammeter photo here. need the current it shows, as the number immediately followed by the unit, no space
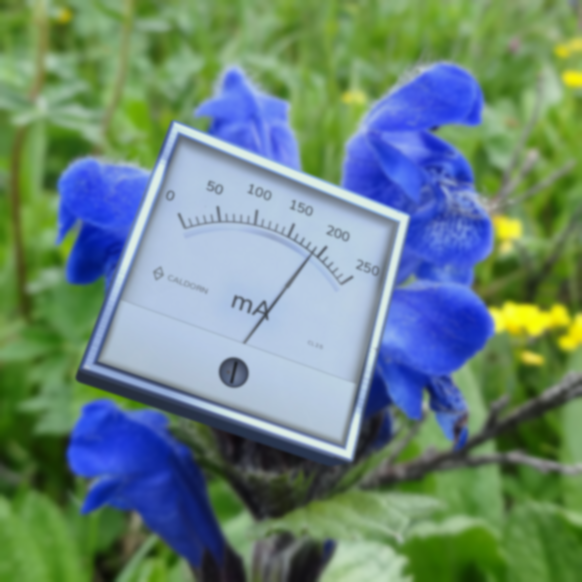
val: 190mA
